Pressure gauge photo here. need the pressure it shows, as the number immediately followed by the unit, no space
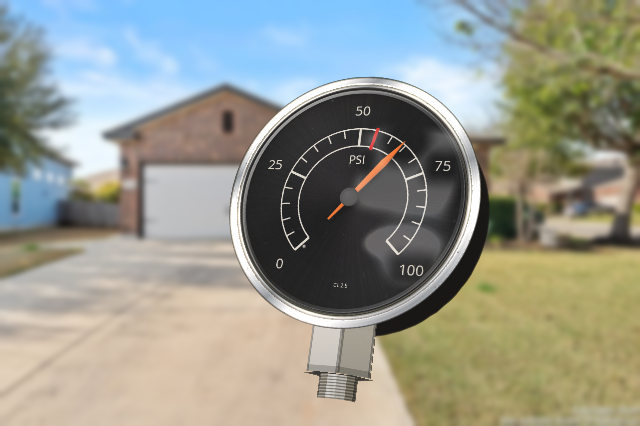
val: 65psi
